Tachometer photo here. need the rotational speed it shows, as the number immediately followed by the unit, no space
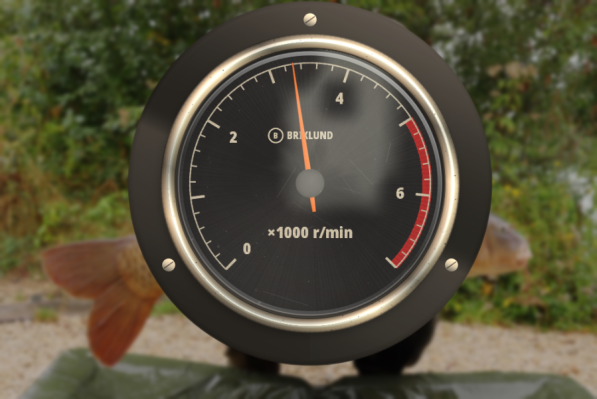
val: 3300rpm
